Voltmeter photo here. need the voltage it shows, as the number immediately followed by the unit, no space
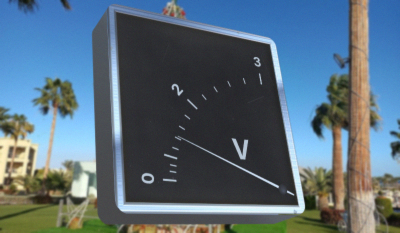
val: 1.4V
